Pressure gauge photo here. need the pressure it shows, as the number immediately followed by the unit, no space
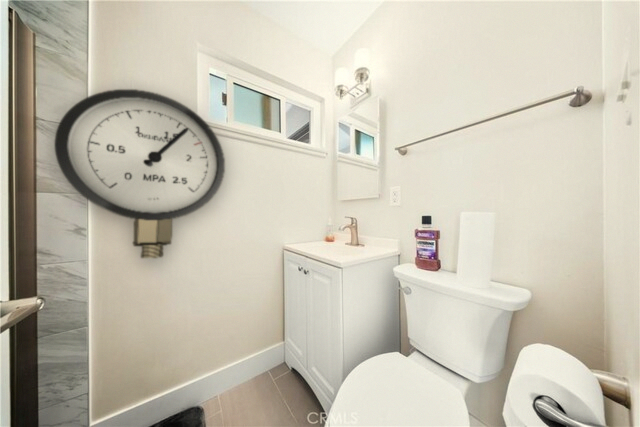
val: 1.6MPa
